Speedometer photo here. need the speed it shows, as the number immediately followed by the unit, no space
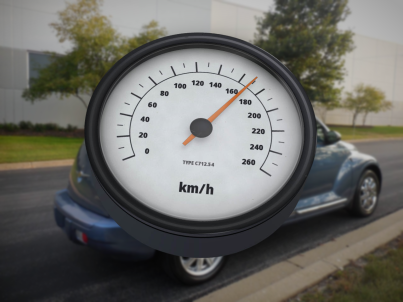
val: 170km/h
